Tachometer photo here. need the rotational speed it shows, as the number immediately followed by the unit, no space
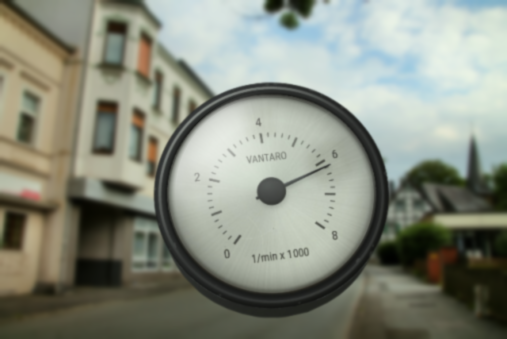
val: 6200rpm
